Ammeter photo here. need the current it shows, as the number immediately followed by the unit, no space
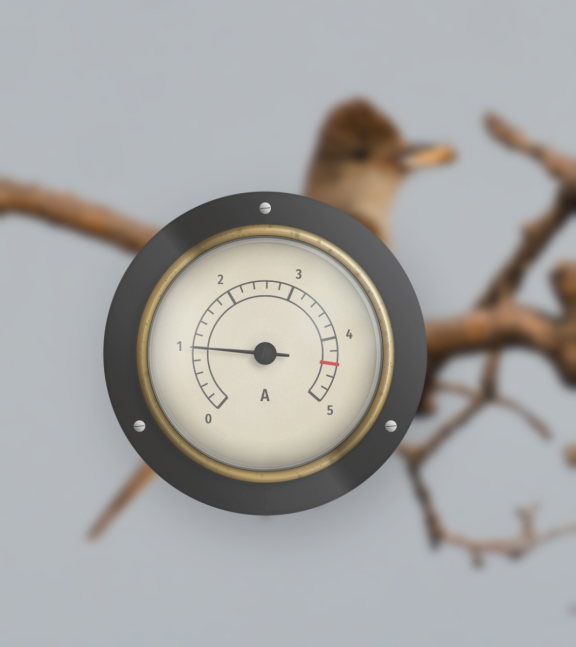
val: 1A
